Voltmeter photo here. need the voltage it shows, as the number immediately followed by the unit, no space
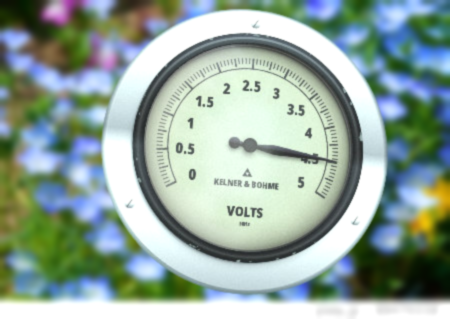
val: 4.5V
